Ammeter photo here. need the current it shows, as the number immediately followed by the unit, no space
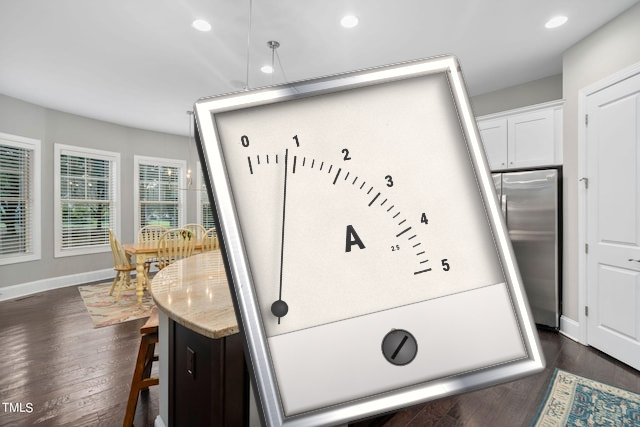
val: 0.8A
